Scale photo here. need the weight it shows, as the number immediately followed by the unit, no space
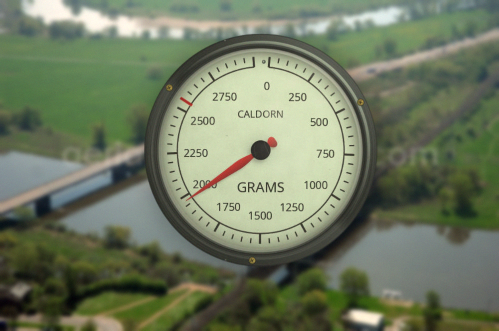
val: 1975g
